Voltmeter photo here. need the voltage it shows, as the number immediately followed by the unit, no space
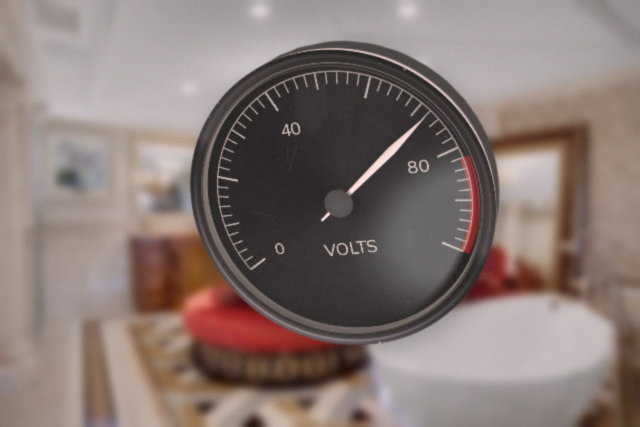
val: 72V
